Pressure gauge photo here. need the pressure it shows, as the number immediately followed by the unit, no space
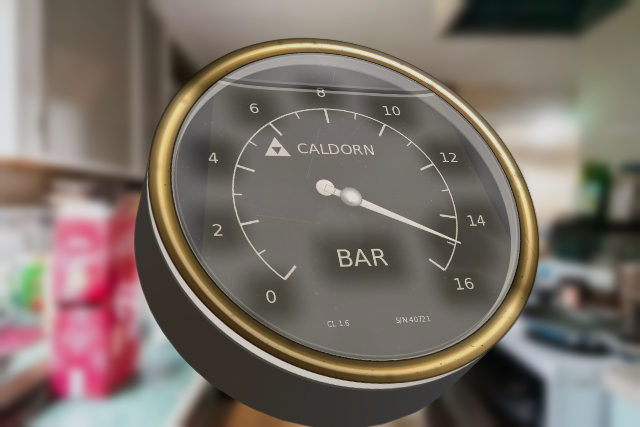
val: 15bar
